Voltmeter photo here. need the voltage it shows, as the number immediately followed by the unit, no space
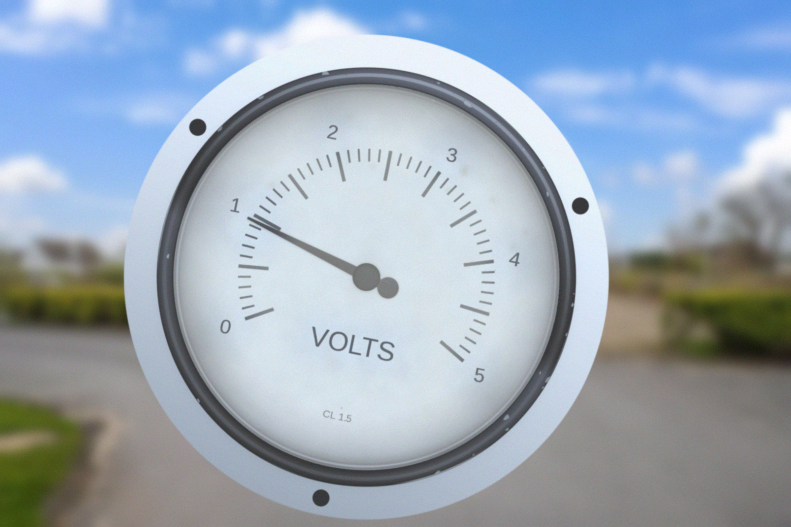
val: 0.95V
